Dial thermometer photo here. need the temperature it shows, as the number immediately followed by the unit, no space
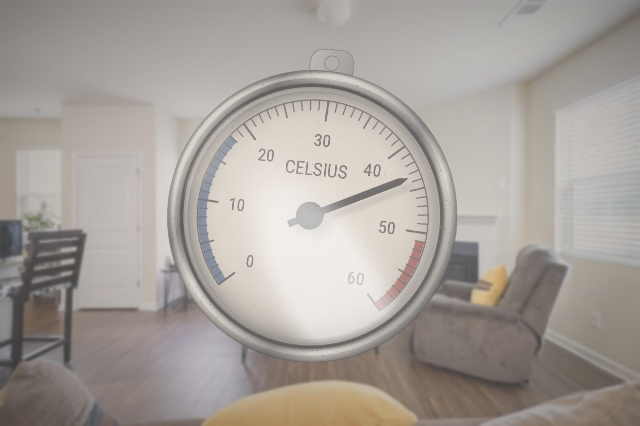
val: 43.5°C
